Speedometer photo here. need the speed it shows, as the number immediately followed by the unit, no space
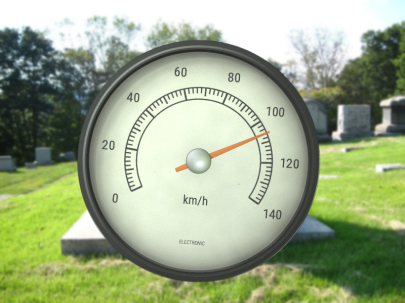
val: 106km/h
